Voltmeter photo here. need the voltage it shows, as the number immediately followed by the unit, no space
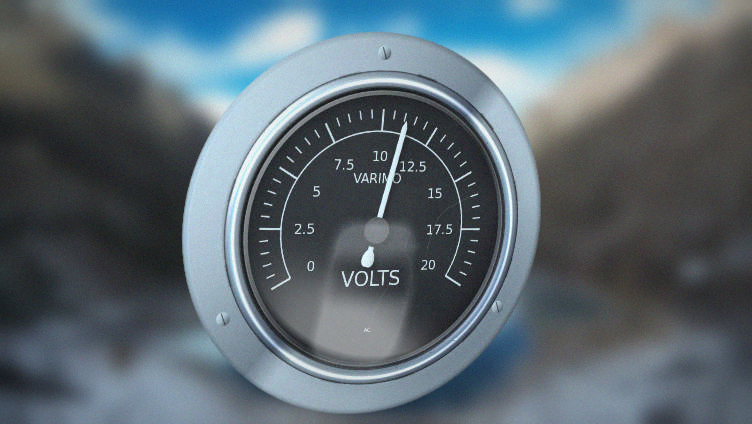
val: 11V
